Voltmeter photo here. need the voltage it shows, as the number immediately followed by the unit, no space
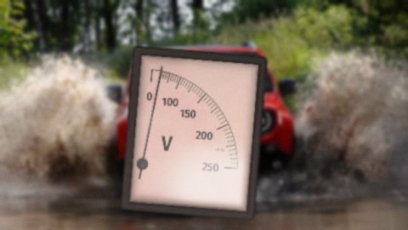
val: 50V
